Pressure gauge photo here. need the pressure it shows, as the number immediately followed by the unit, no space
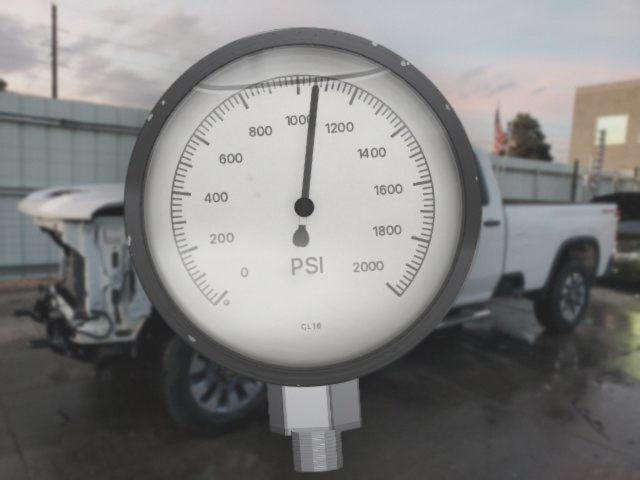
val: 1060psi
